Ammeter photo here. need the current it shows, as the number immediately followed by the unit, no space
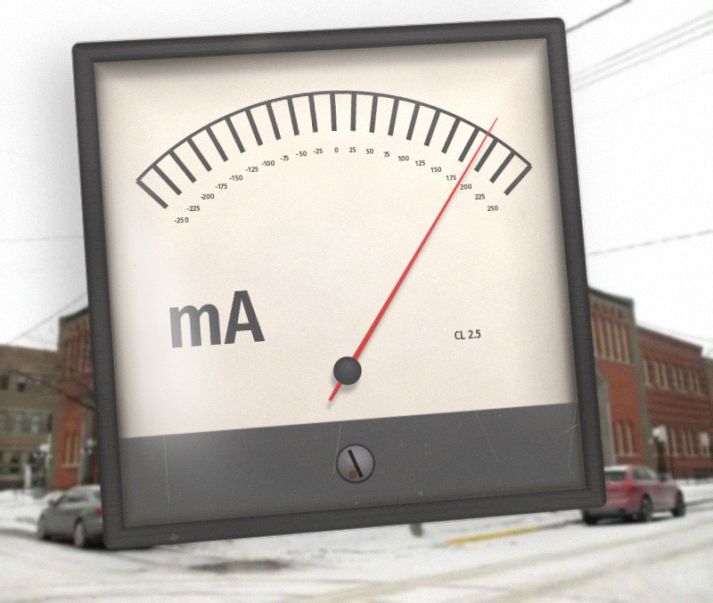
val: 187.5mA
